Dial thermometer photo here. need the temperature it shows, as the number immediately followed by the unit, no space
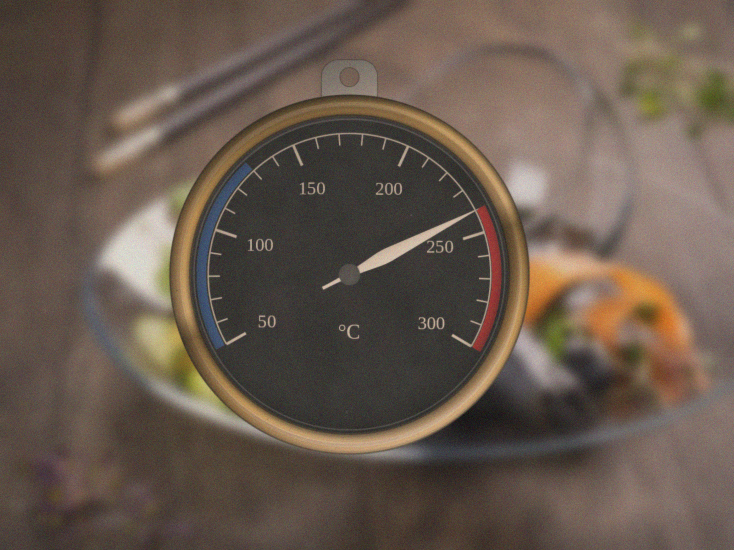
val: 240°C
